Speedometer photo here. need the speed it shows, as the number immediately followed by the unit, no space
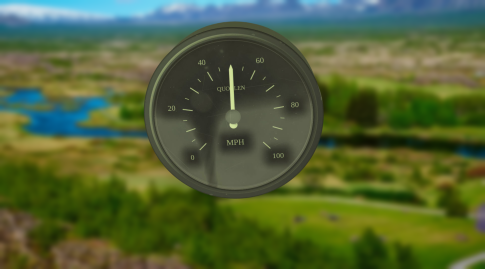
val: 50mph
